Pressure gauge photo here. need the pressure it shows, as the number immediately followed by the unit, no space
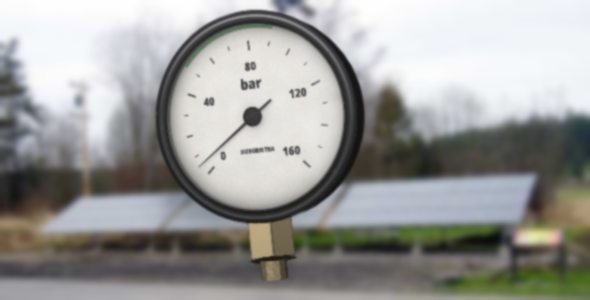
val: 5bar
